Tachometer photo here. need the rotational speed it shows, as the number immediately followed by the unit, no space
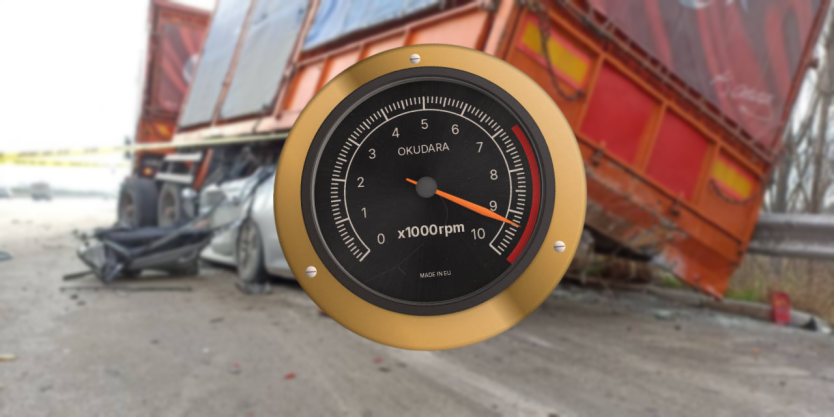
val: 9300rpm
